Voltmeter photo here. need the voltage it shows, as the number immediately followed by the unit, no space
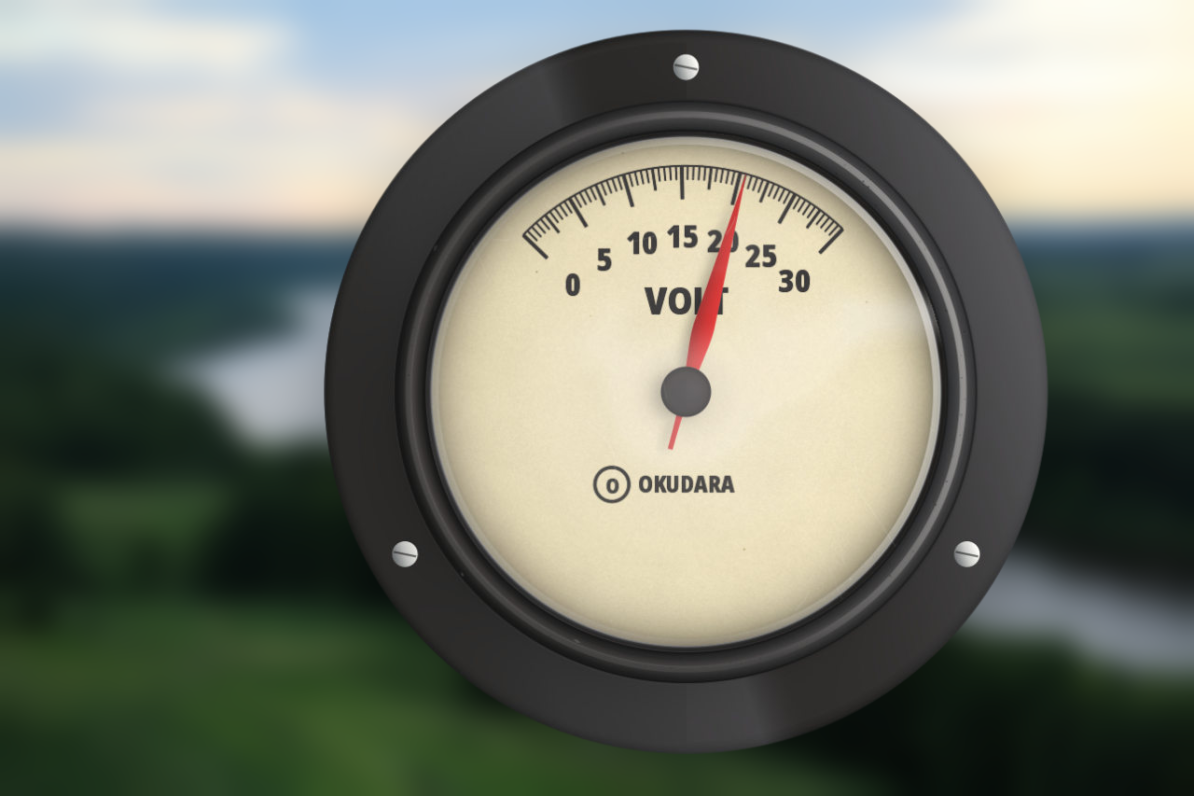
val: 20.5V
